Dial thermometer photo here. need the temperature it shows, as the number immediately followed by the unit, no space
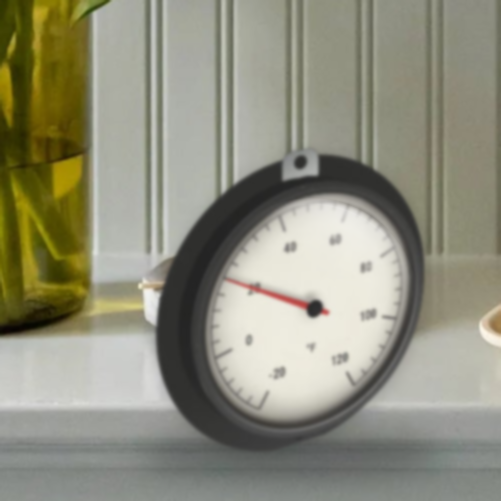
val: 20°F
